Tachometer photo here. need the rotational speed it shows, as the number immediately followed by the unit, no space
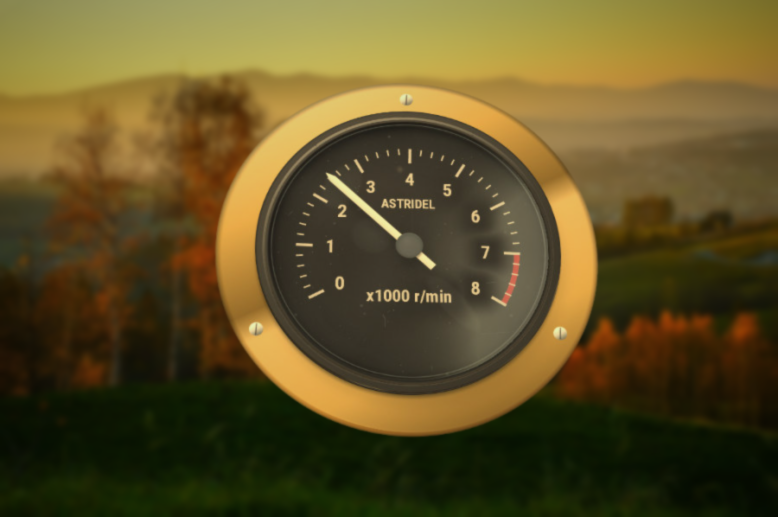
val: 2400rpm
